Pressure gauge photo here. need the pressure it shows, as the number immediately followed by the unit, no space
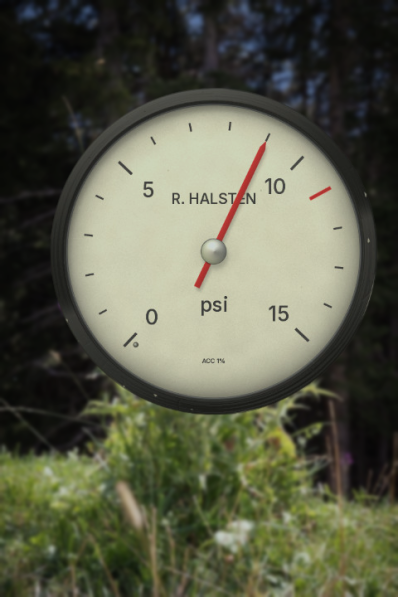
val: 9psi
